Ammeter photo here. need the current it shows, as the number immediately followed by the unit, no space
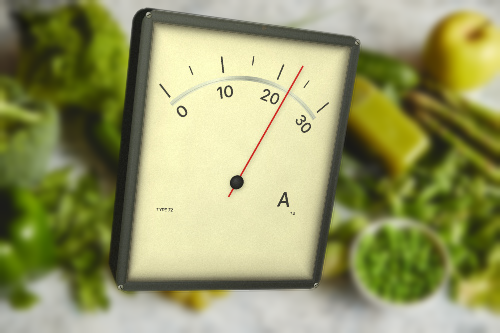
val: 22.5A
